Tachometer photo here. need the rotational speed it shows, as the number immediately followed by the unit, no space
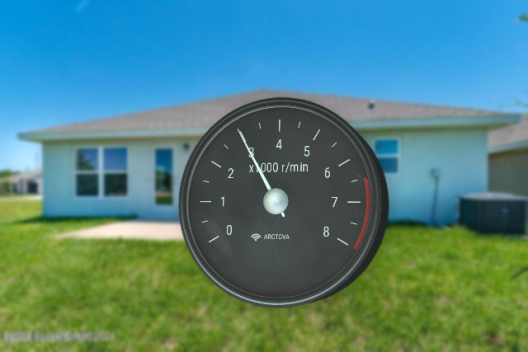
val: 3000rpm
